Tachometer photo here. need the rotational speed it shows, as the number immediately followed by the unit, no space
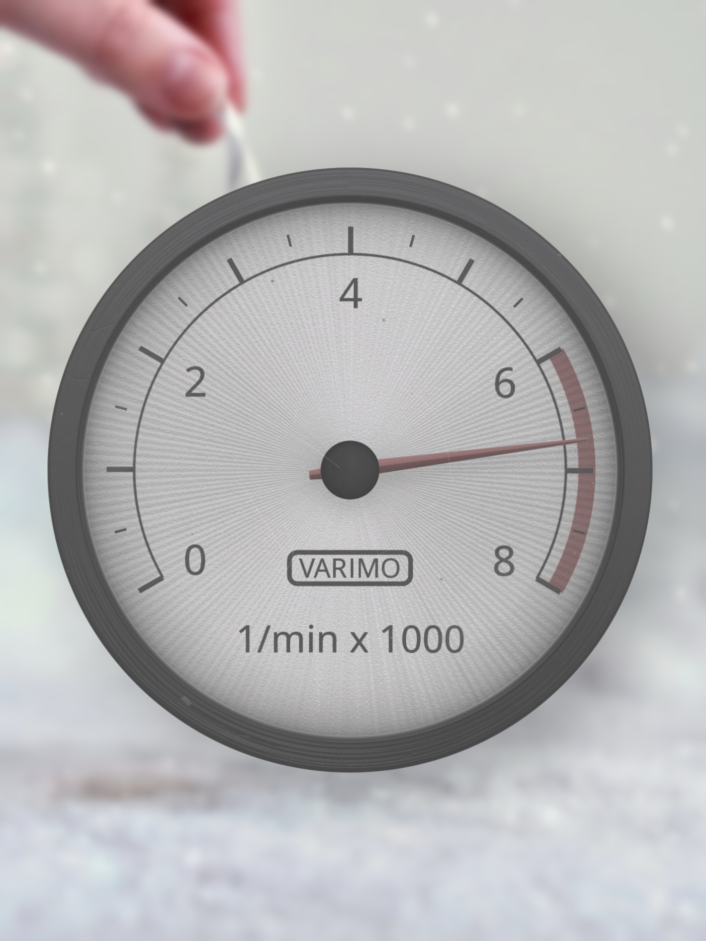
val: 6750rpm
